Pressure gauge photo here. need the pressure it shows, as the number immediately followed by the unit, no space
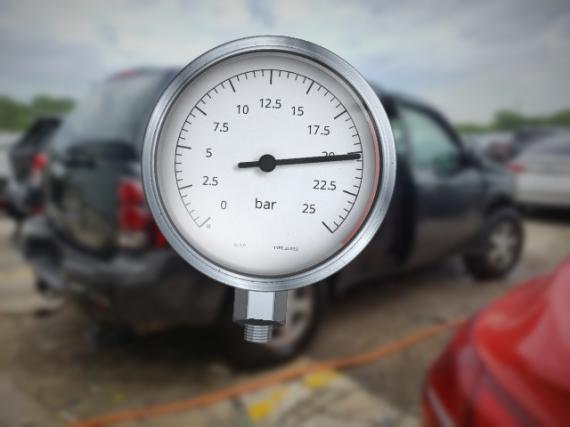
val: 20.25bar
